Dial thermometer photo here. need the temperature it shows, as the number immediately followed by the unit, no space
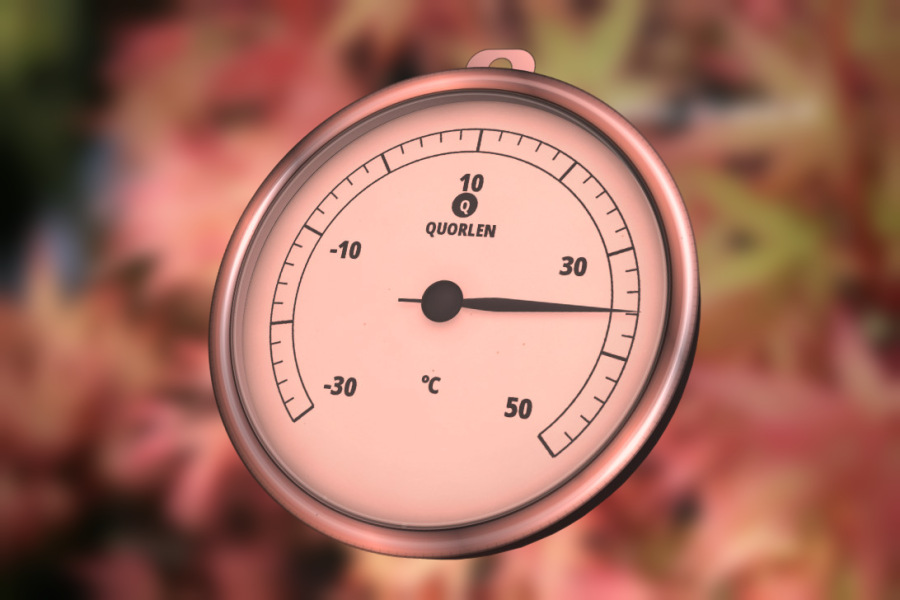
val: 36°C
